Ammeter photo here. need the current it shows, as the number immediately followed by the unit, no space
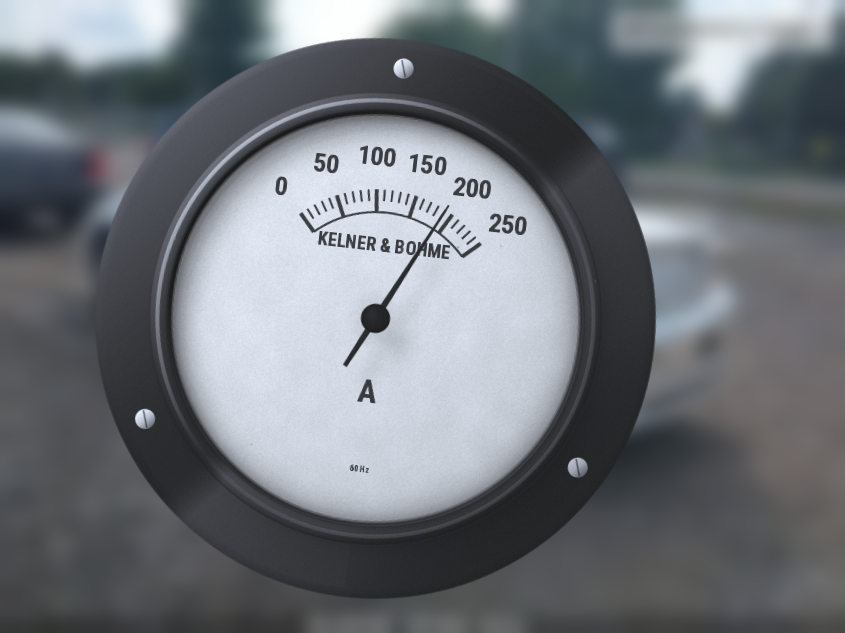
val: 190A
